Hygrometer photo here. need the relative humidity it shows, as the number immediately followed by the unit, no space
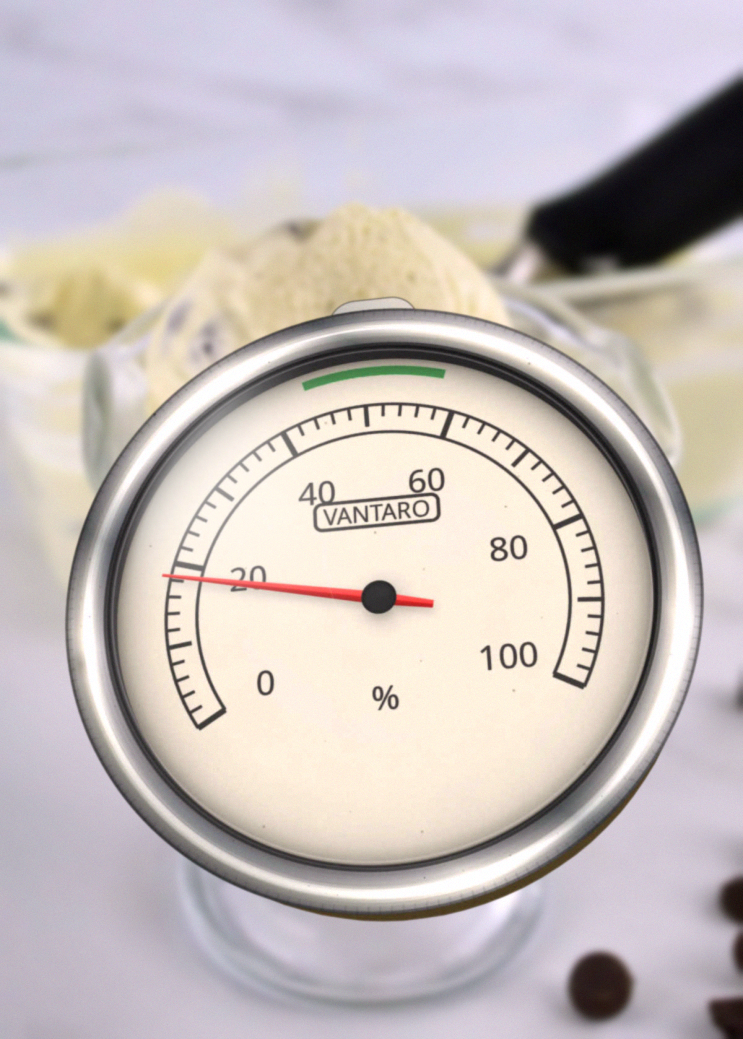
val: 18%
